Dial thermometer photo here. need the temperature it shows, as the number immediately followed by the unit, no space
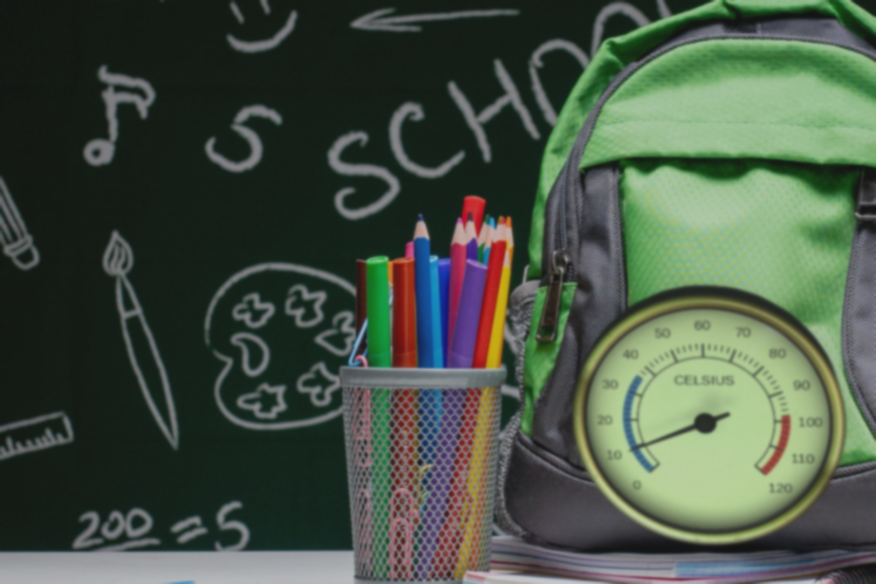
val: 10°C
